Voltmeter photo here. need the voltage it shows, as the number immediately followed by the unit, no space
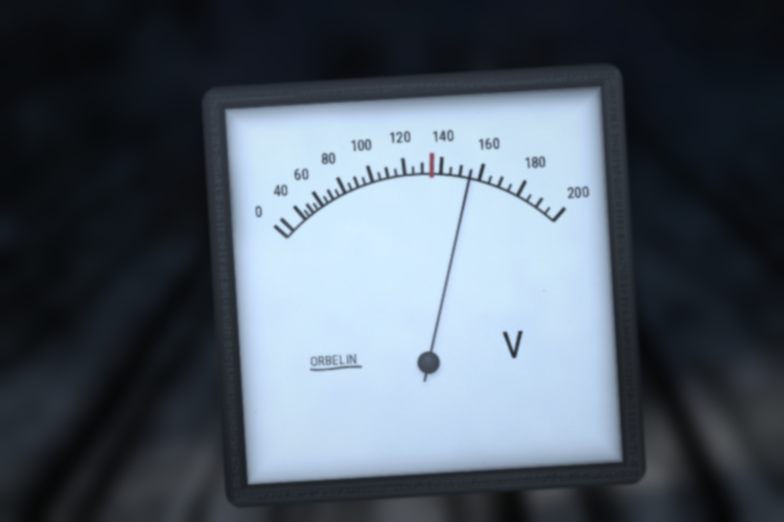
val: 155V
